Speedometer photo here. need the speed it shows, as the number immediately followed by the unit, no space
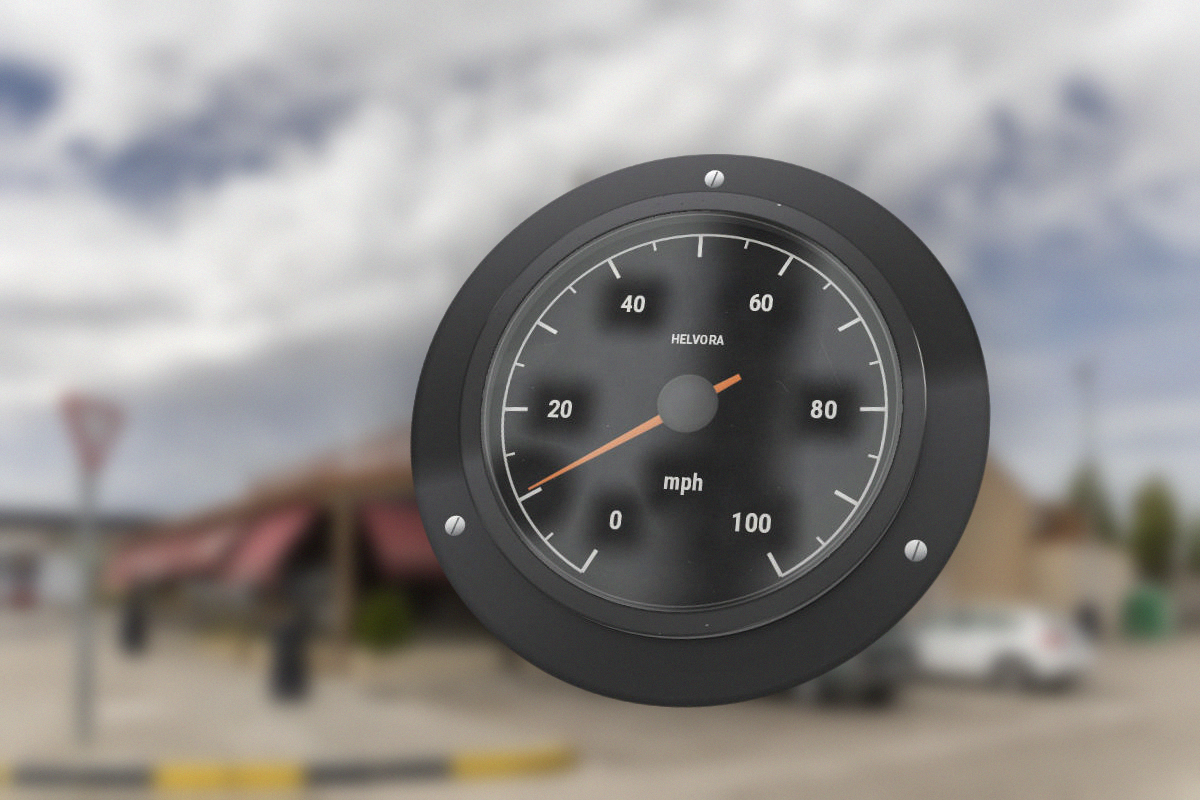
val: 10mph
